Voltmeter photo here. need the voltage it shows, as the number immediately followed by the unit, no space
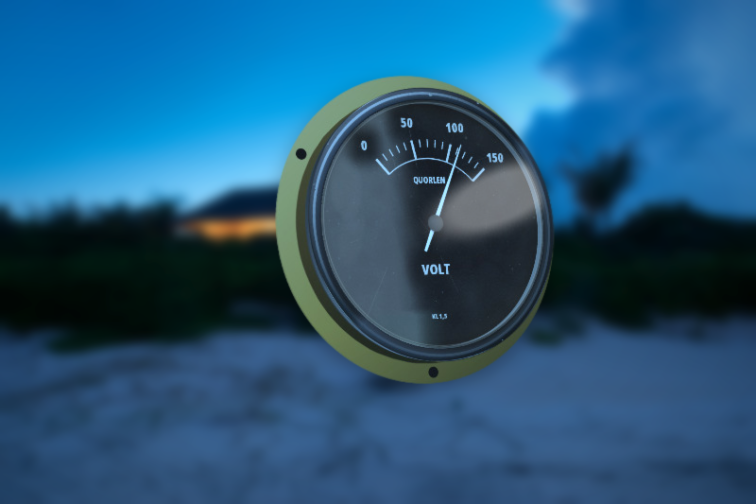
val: 110V
